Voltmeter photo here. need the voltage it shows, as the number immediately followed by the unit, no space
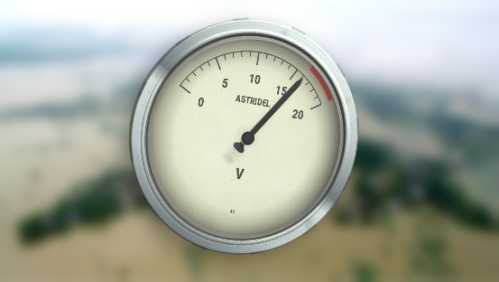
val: 16V
